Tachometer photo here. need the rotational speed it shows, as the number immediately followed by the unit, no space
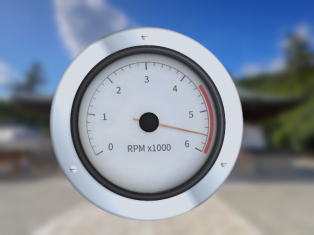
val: 5600rpm
